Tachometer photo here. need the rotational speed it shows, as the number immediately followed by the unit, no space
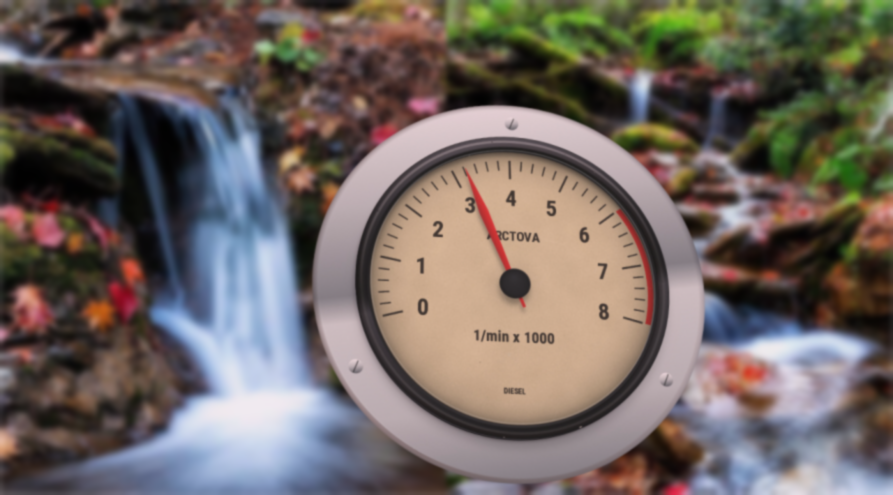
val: 3200rpm
